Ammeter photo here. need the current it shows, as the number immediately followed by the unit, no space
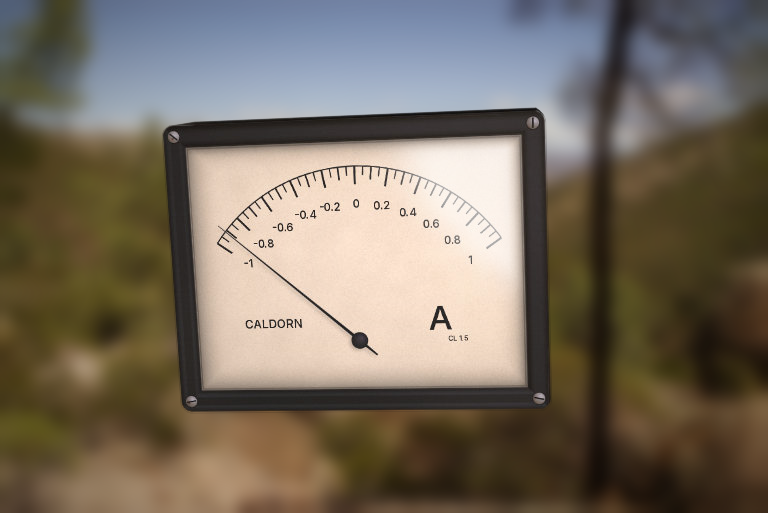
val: -0.9A
